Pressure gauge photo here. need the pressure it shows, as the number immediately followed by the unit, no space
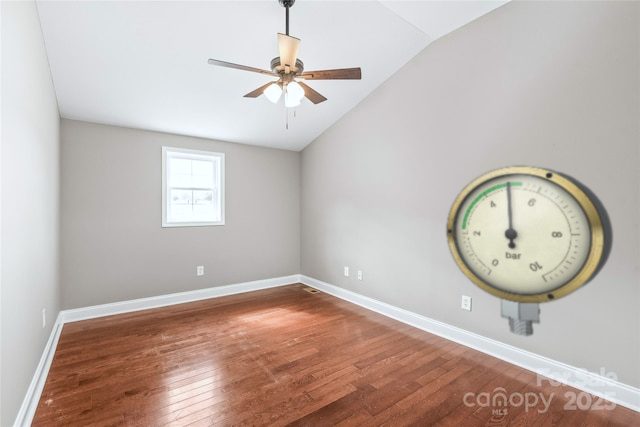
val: 5bar
